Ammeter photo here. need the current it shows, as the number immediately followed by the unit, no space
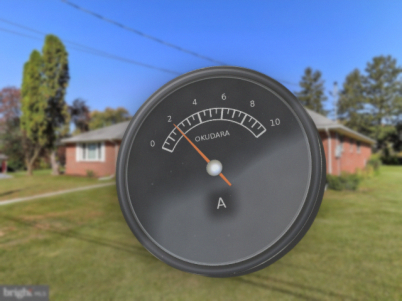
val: 2A
